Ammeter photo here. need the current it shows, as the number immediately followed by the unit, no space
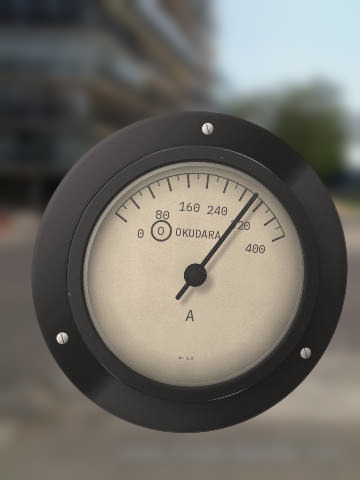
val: 300A
